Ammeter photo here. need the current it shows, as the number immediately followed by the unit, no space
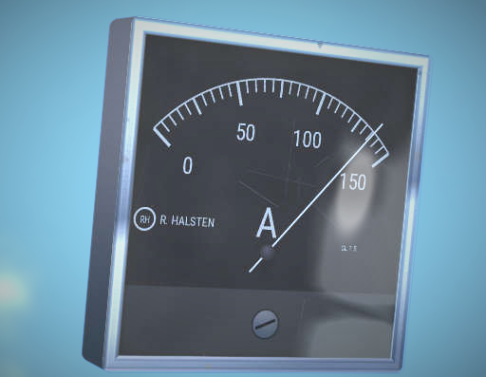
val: 135A
